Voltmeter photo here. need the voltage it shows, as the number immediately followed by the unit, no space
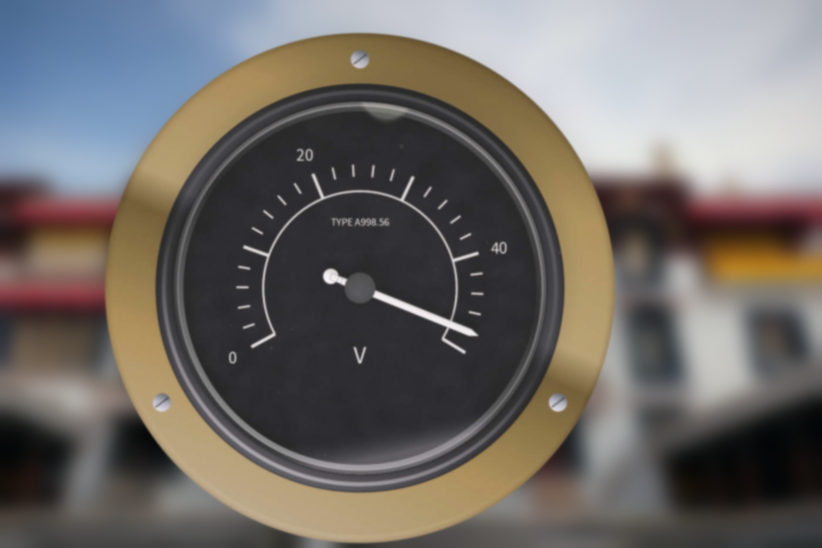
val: 48V
